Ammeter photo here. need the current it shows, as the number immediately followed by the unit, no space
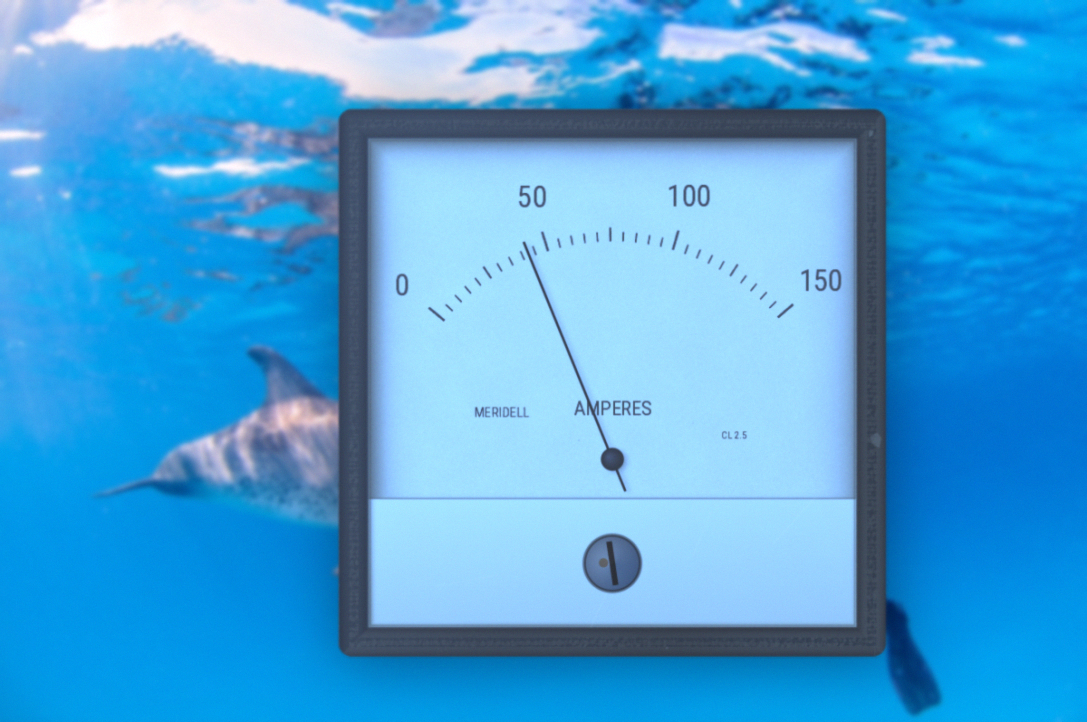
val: 42.5A
